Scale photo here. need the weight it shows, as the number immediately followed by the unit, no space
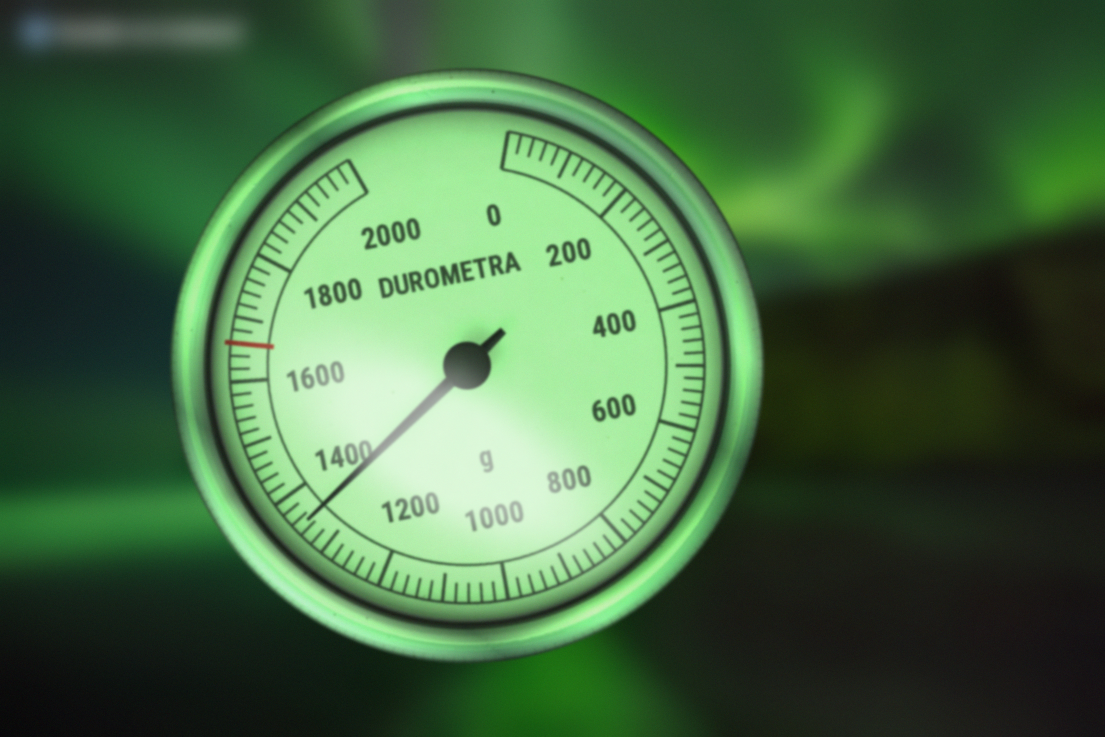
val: 1350g
